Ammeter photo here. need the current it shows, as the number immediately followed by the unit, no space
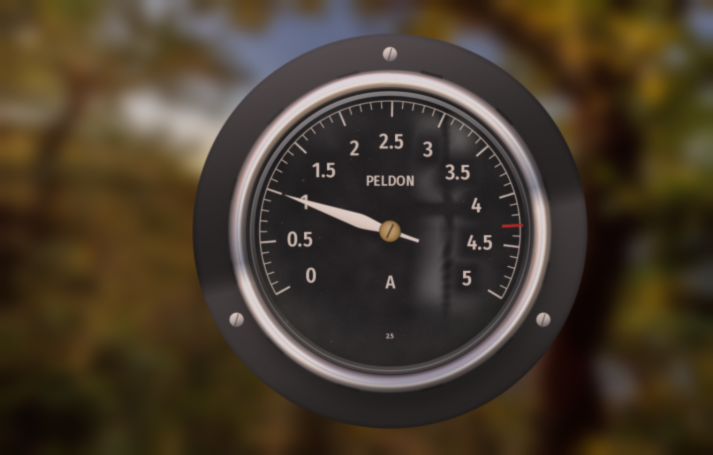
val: 1A
